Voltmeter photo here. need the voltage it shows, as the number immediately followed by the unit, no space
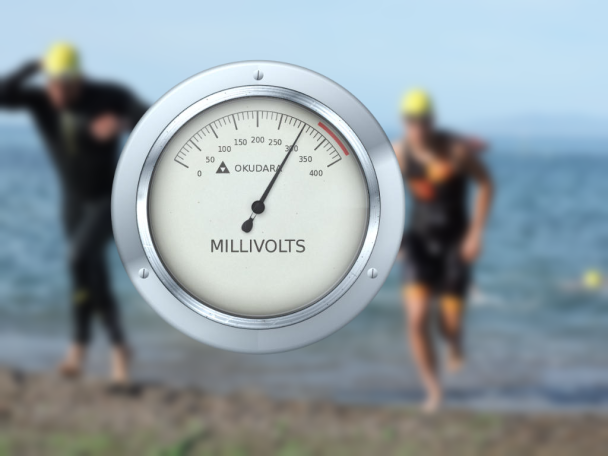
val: 300mV
